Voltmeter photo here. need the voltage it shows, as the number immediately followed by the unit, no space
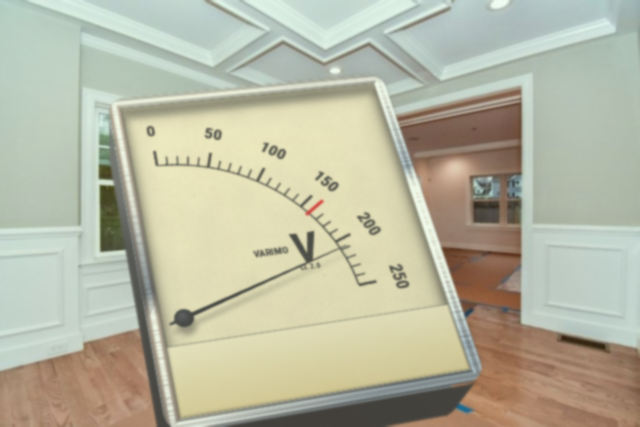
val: 210V
